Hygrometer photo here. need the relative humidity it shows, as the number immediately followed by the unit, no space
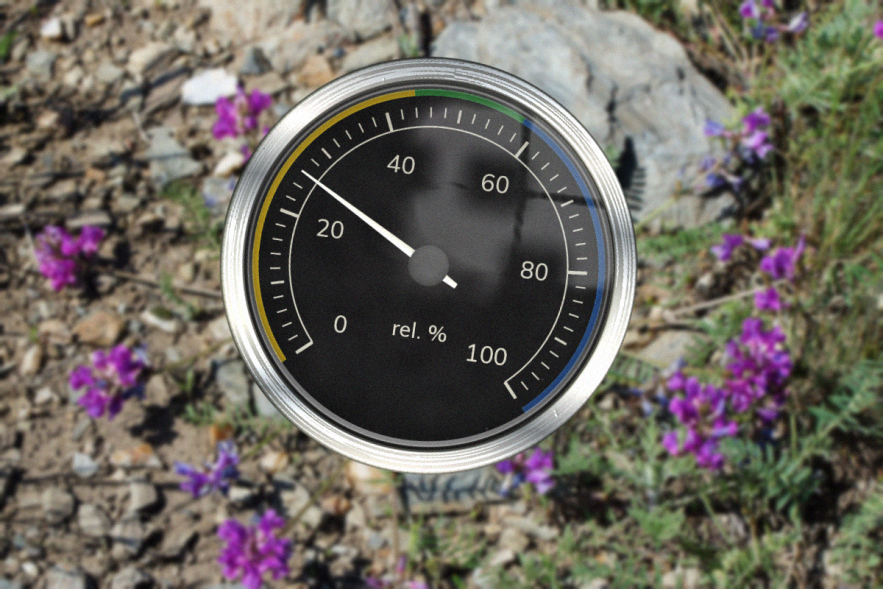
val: 26%
